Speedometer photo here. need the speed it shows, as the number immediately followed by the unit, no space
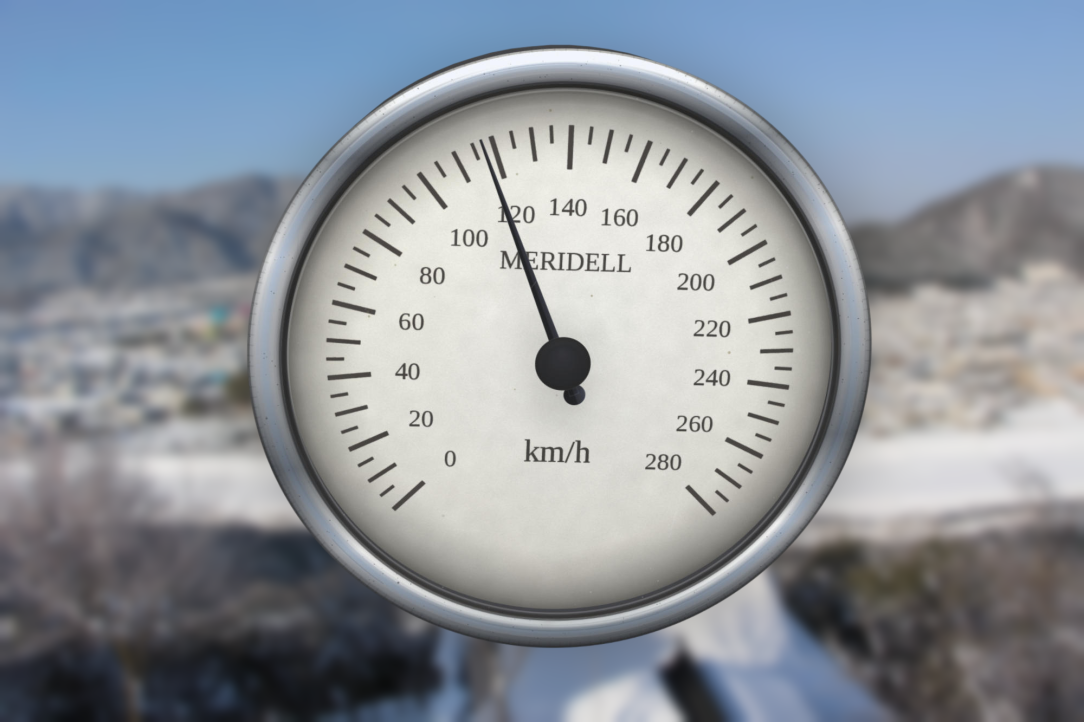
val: 117.5km/h
